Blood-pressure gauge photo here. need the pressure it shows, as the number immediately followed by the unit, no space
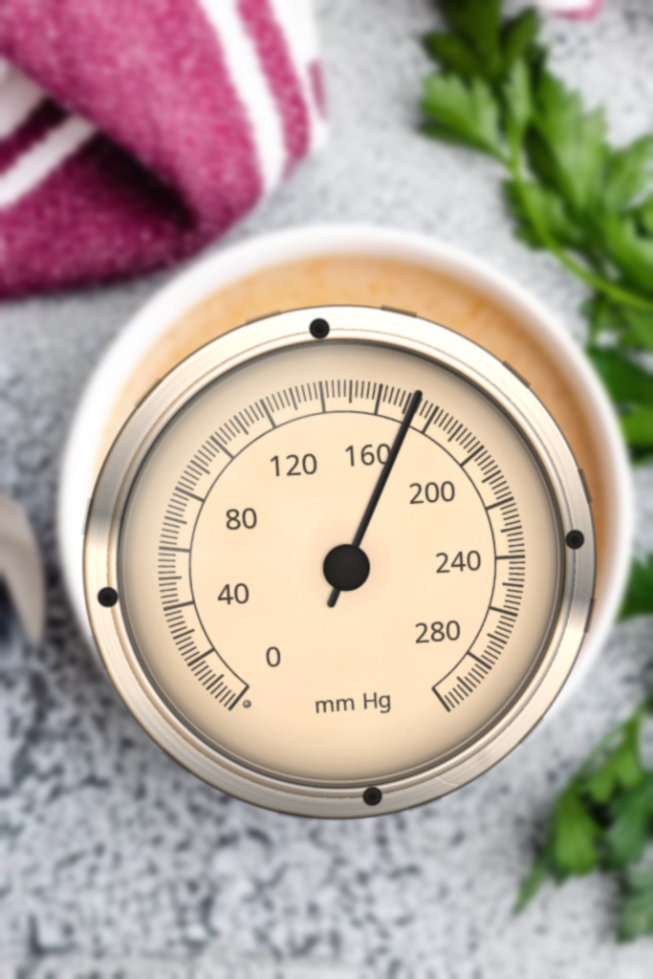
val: 172mmHg
